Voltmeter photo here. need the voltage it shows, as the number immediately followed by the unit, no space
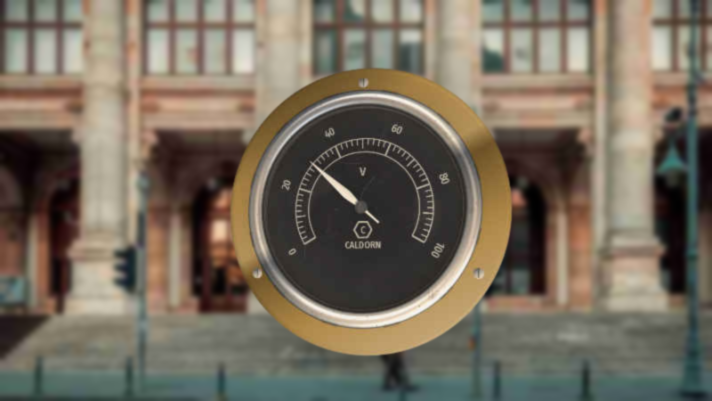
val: 30V
